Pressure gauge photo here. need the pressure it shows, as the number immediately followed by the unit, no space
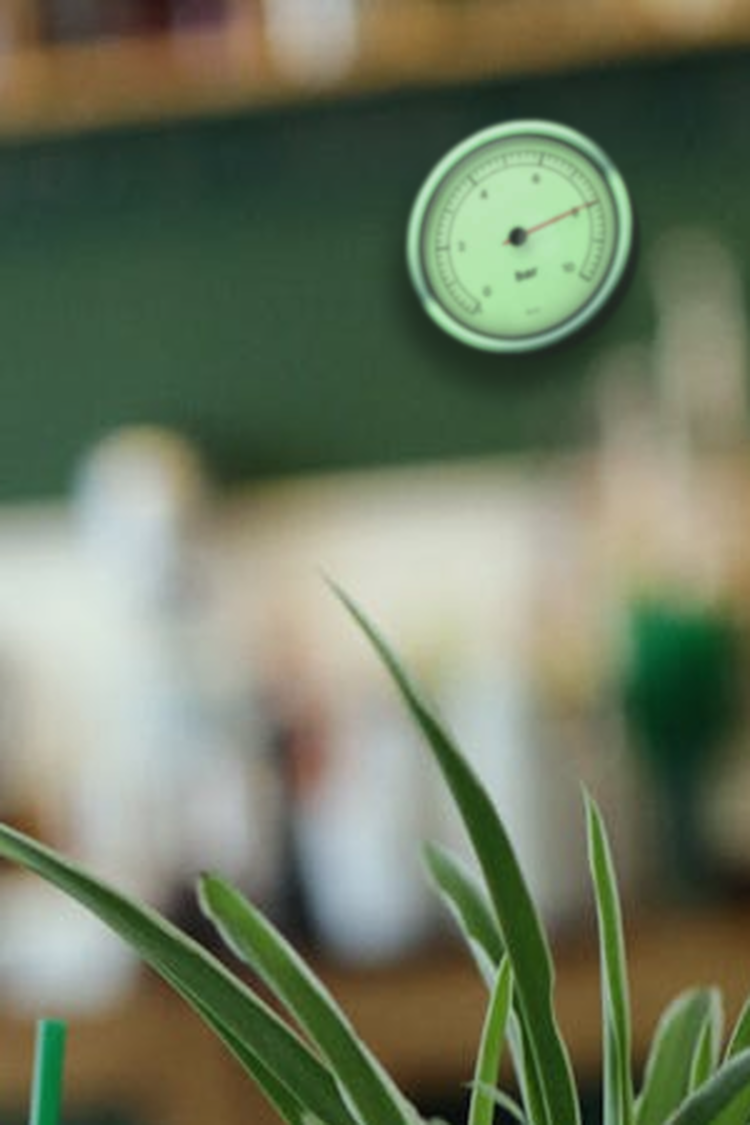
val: 8bar
